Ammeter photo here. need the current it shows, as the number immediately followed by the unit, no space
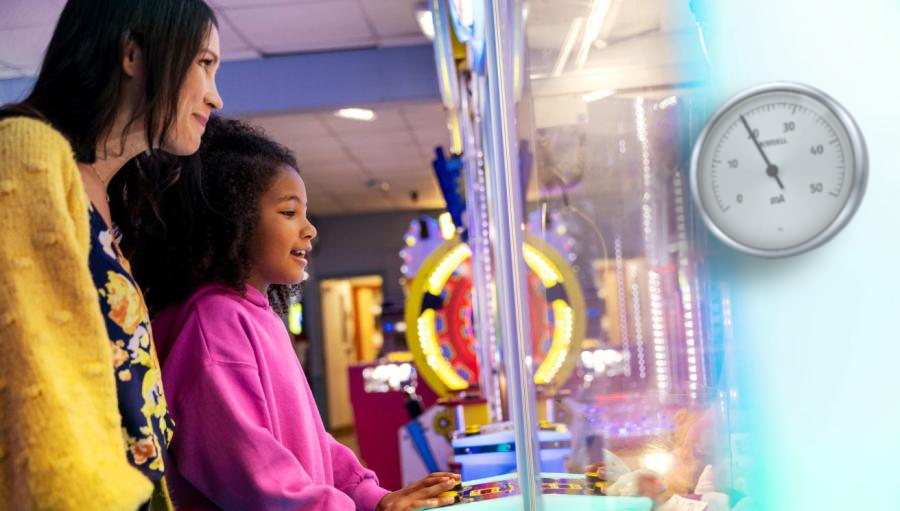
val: 20mA
